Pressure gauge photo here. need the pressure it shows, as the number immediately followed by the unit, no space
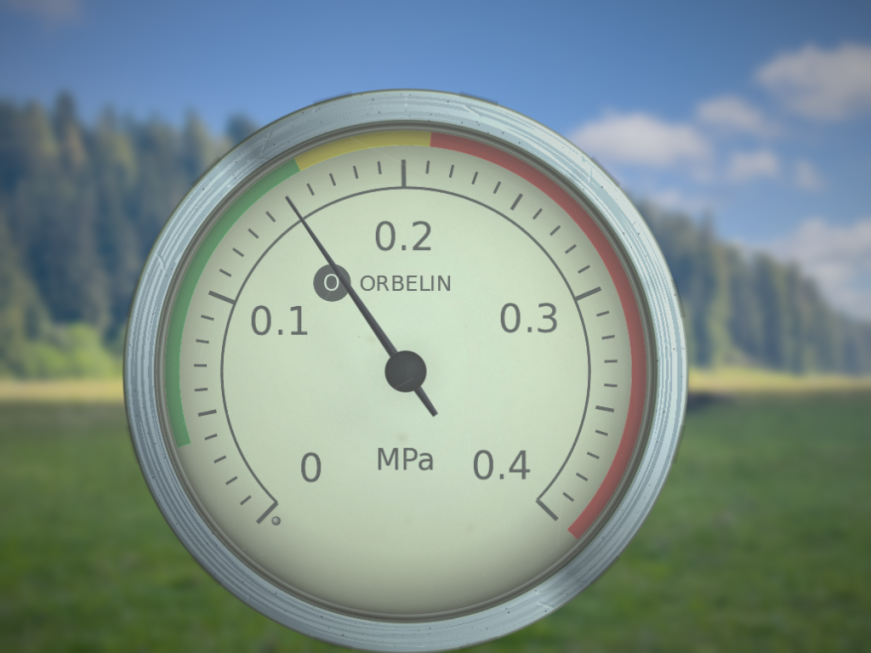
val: 0.15MPa
